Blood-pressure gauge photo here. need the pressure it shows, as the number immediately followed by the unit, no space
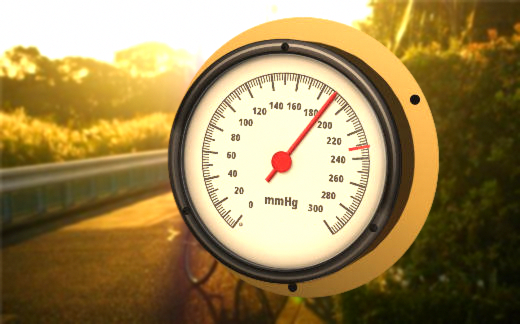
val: 190mmHg
